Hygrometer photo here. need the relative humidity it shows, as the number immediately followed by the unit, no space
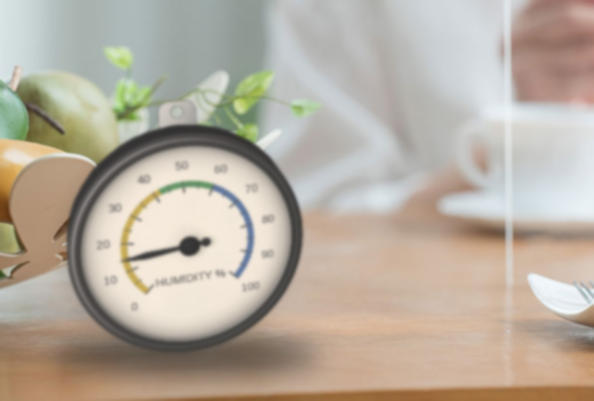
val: 15%
